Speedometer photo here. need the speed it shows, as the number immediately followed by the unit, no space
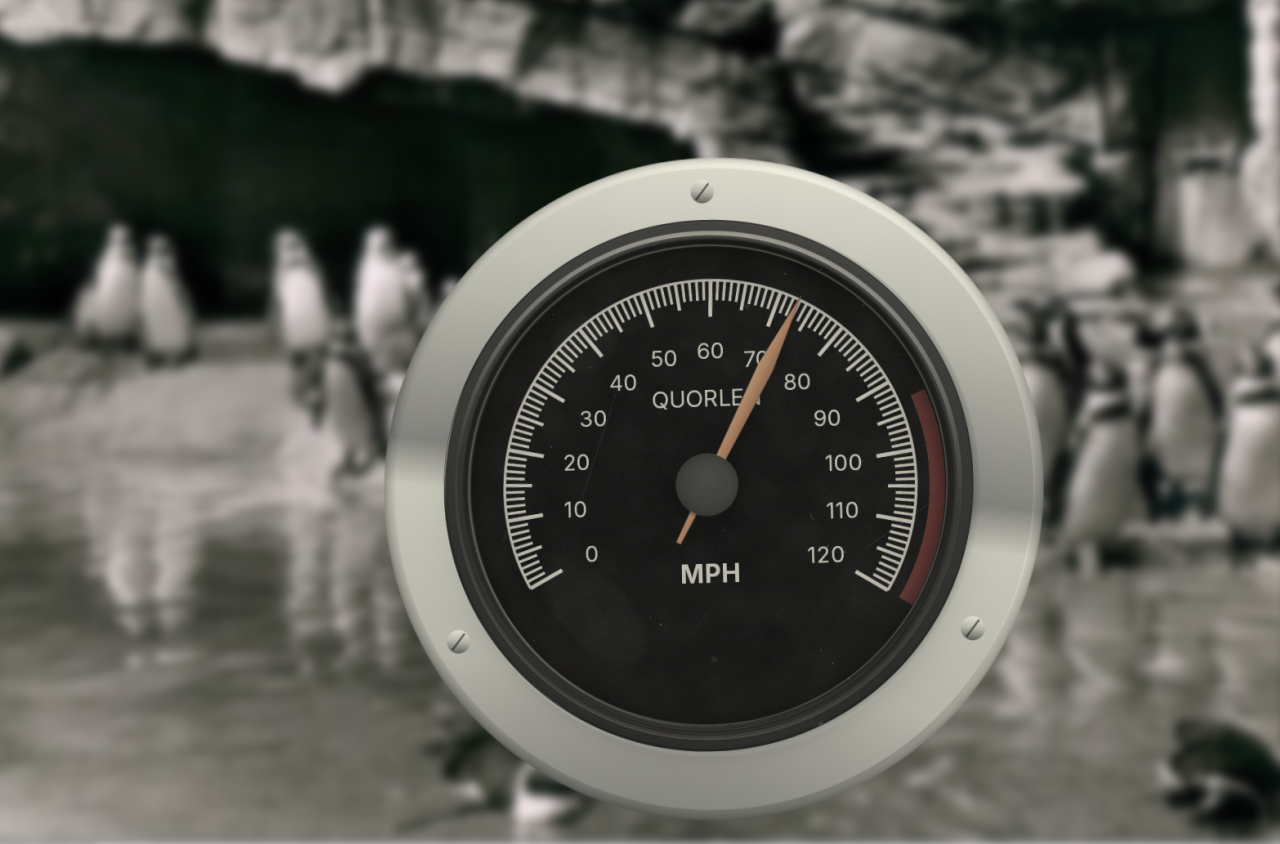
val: 73mph
